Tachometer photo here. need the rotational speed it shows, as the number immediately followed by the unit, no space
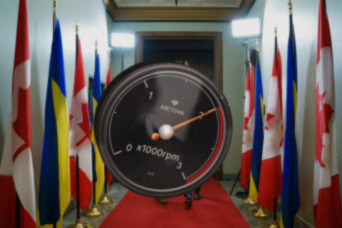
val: 2000rpm
